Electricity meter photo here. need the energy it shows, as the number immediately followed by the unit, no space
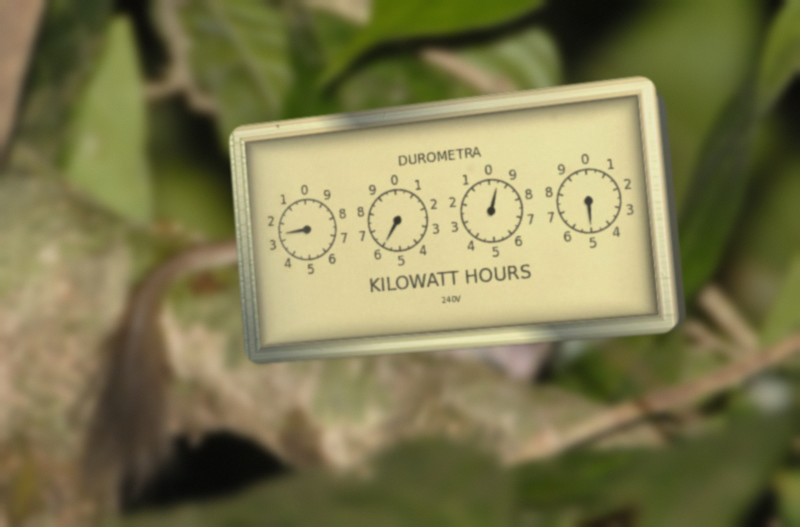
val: 2595kWh
